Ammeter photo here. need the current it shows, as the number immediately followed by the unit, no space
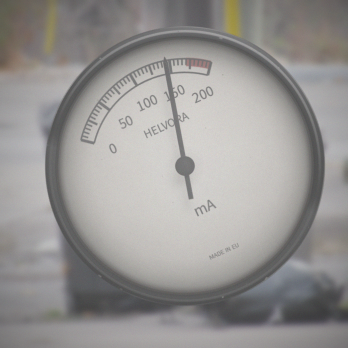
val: 145mA
